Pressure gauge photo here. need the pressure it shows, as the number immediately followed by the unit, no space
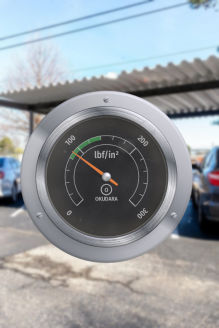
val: 90psi
